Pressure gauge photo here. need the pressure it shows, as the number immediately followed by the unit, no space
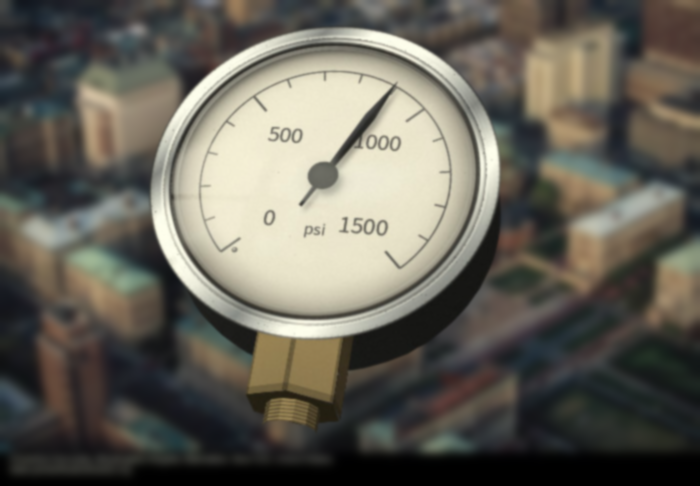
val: 900psi
